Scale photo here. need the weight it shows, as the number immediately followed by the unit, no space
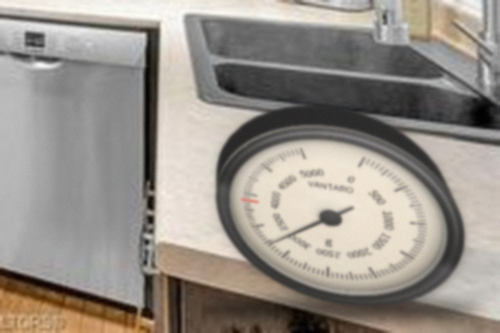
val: 3250g
